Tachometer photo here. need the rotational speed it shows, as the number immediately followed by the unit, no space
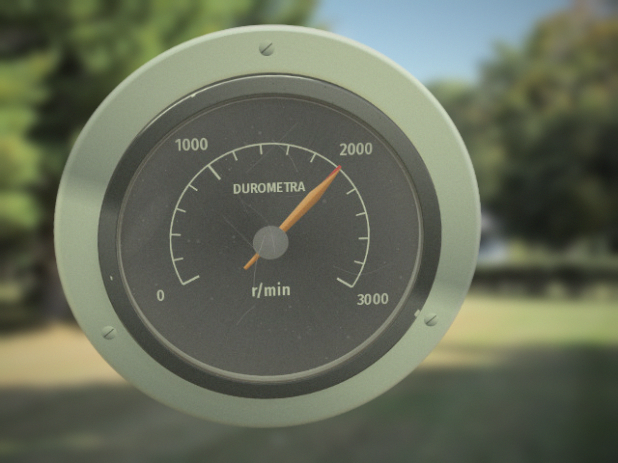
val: 2000rpm
